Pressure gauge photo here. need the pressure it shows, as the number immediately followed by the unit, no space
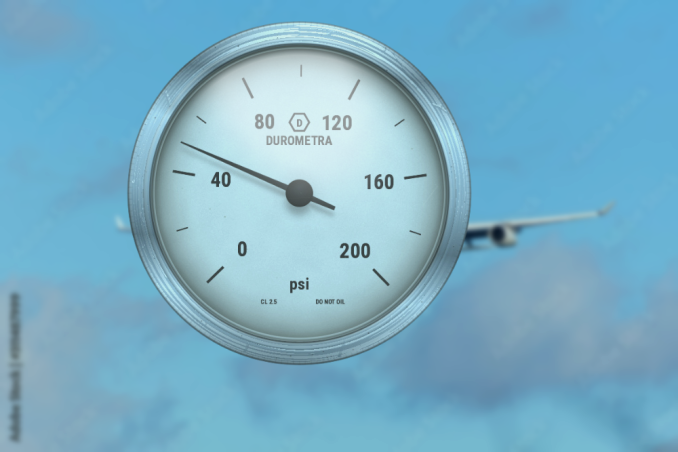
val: 50psi
